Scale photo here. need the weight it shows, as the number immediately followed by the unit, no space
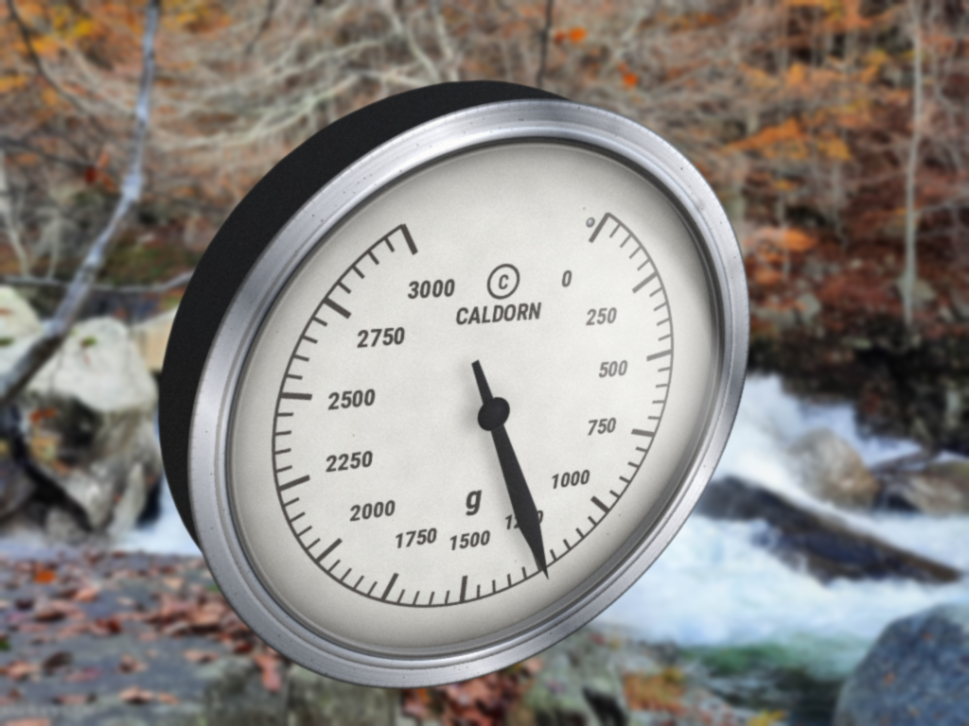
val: 1250g
